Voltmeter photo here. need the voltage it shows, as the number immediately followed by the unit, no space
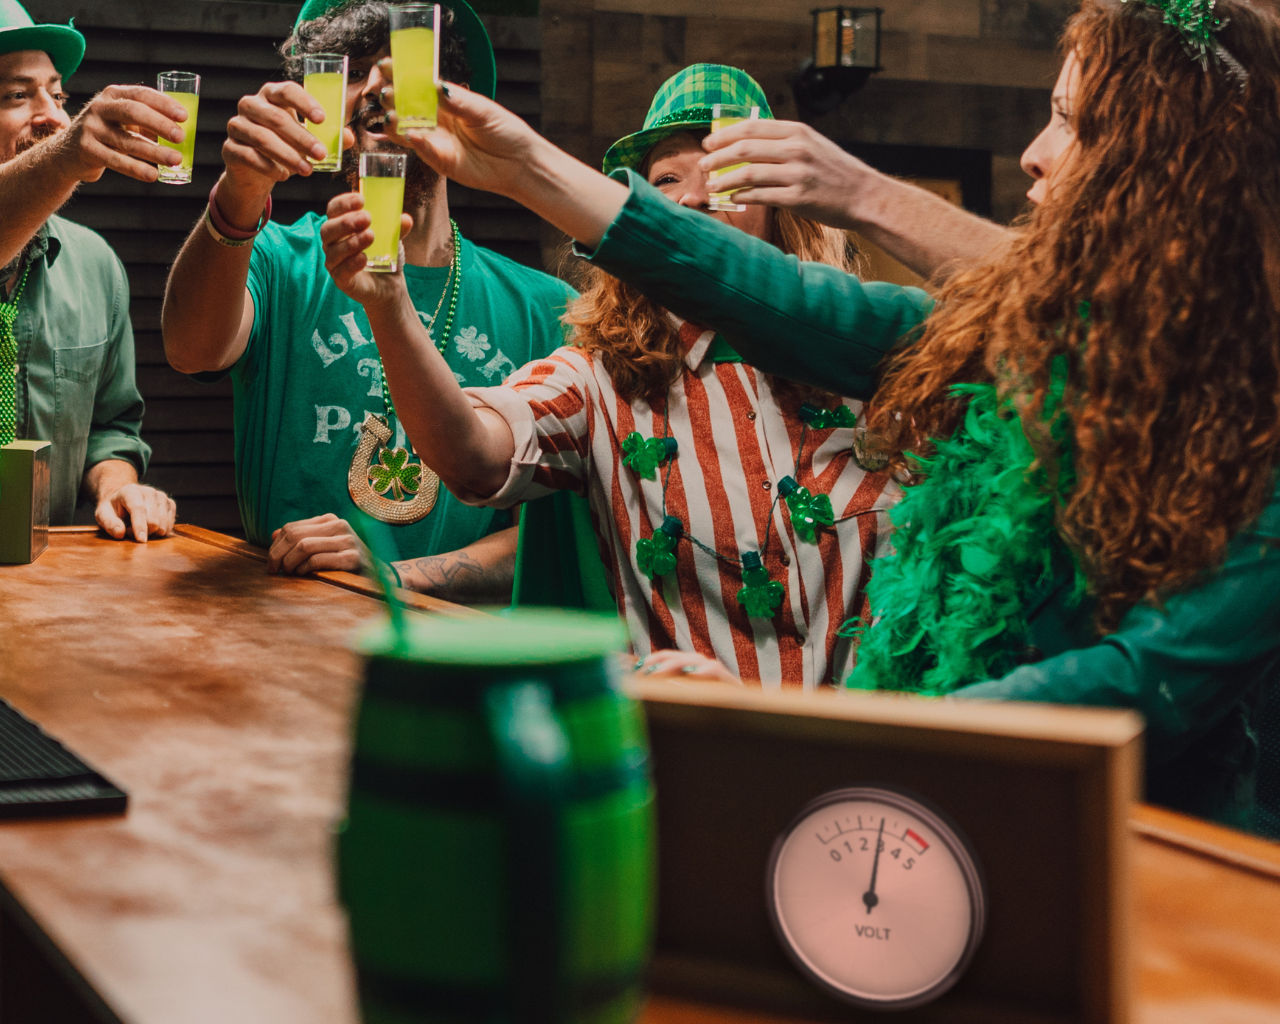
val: 3V
